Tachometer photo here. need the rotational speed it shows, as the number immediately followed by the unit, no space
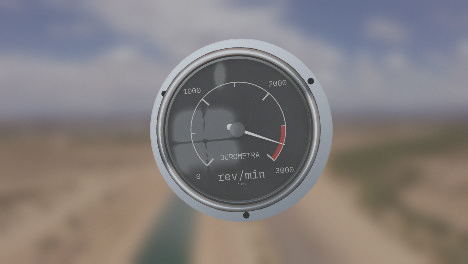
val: 2750rpm
